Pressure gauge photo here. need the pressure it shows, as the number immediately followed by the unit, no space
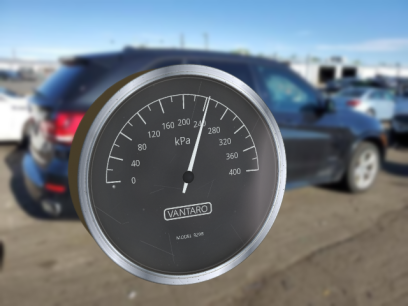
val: 240kPa
